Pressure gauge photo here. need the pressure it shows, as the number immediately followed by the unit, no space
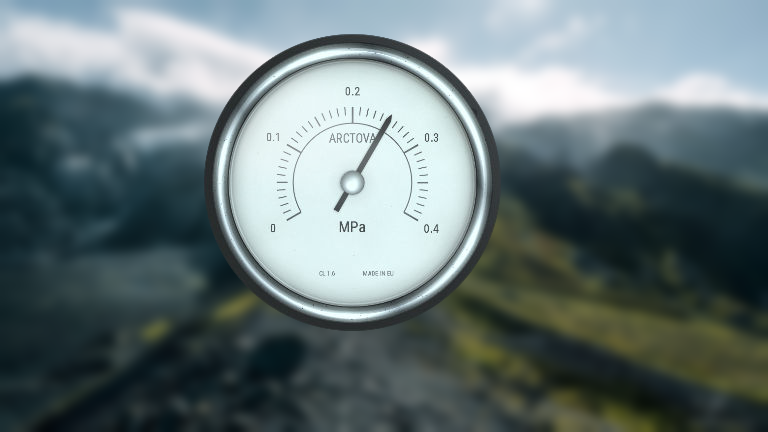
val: 0.25MPa
